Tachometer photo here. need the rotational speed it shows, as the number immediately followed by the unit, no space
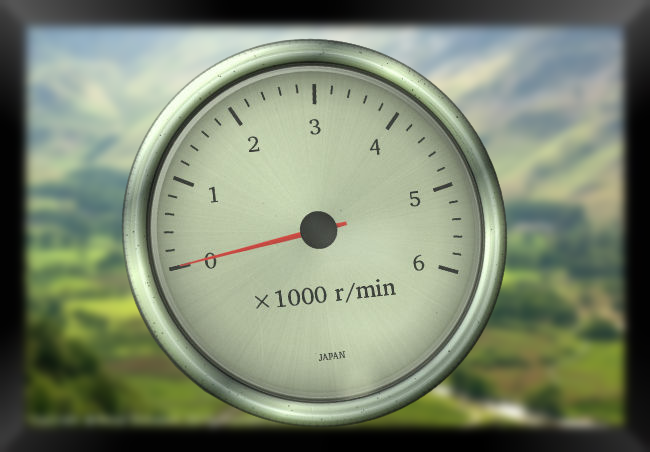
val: 0rpm
